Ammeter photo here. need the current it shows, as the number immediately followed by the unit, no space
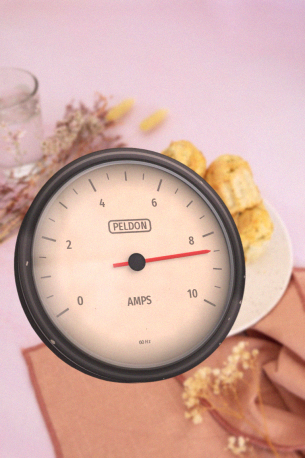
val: 8.5A
